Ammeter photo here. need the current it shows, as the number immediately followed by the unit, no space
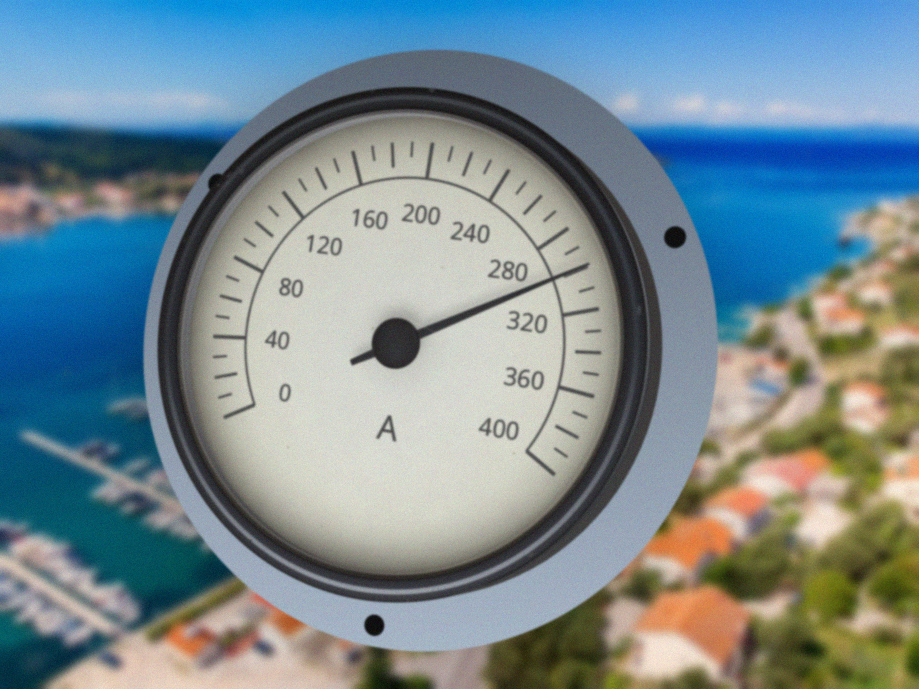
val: 300A
